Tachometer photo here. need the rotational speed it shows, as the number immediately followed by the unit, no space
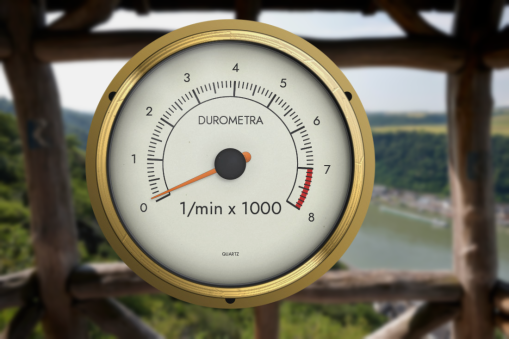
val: 100rpm
